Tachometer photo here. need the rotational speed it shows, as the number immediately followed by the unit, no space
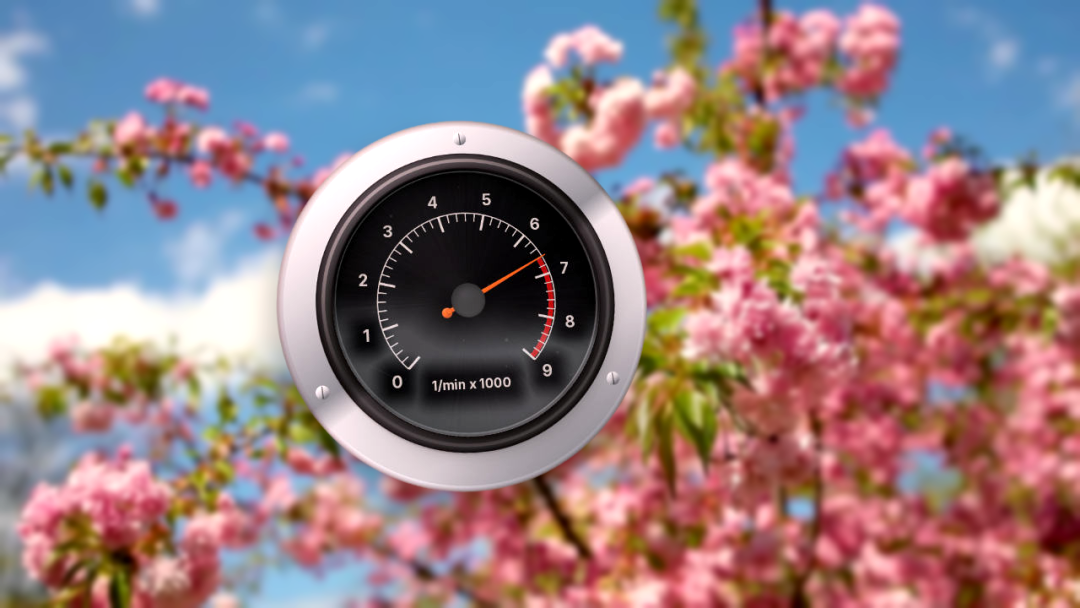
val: 6600rpm
